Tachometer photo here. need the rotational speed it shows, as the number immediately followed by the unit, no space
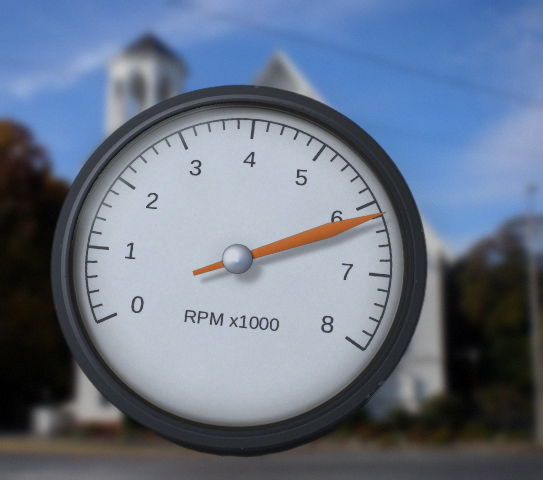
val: 6200rpm
